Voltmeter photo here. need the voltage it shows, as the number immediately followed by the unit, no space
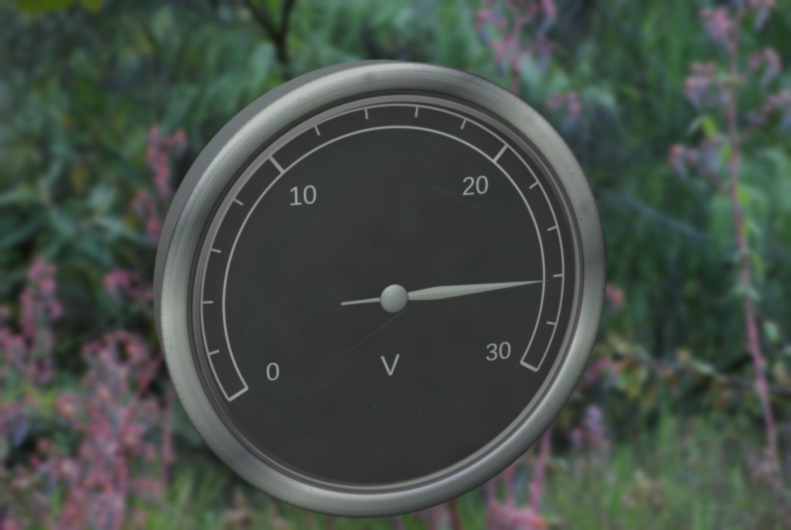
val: 26V
